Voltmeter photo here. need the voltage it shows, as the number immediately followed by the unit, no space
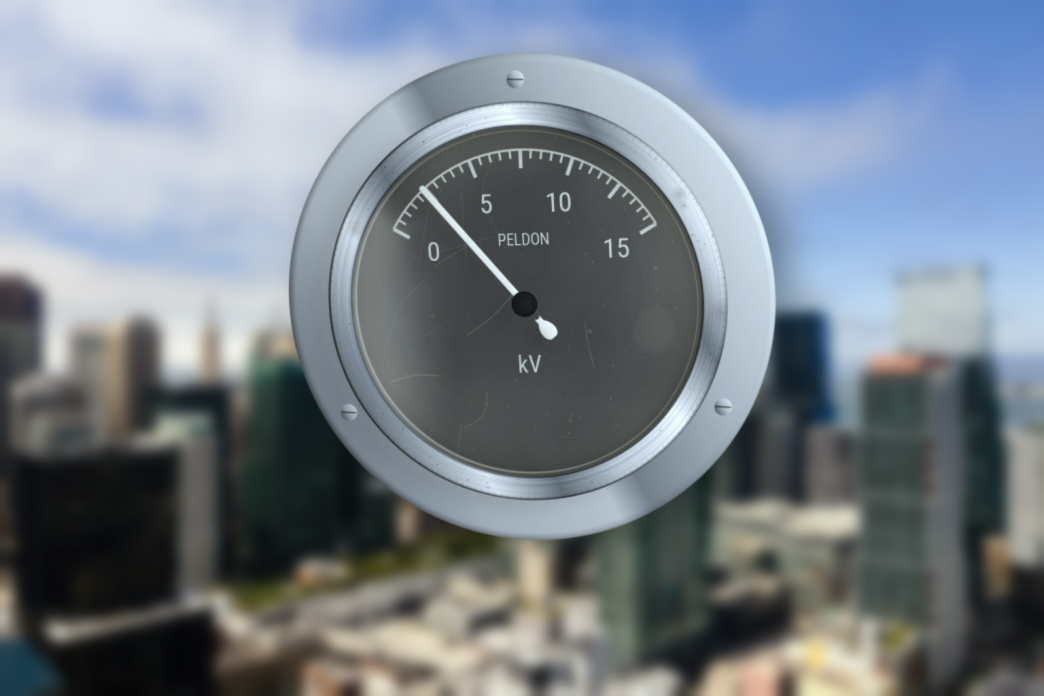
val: 2.5kV
